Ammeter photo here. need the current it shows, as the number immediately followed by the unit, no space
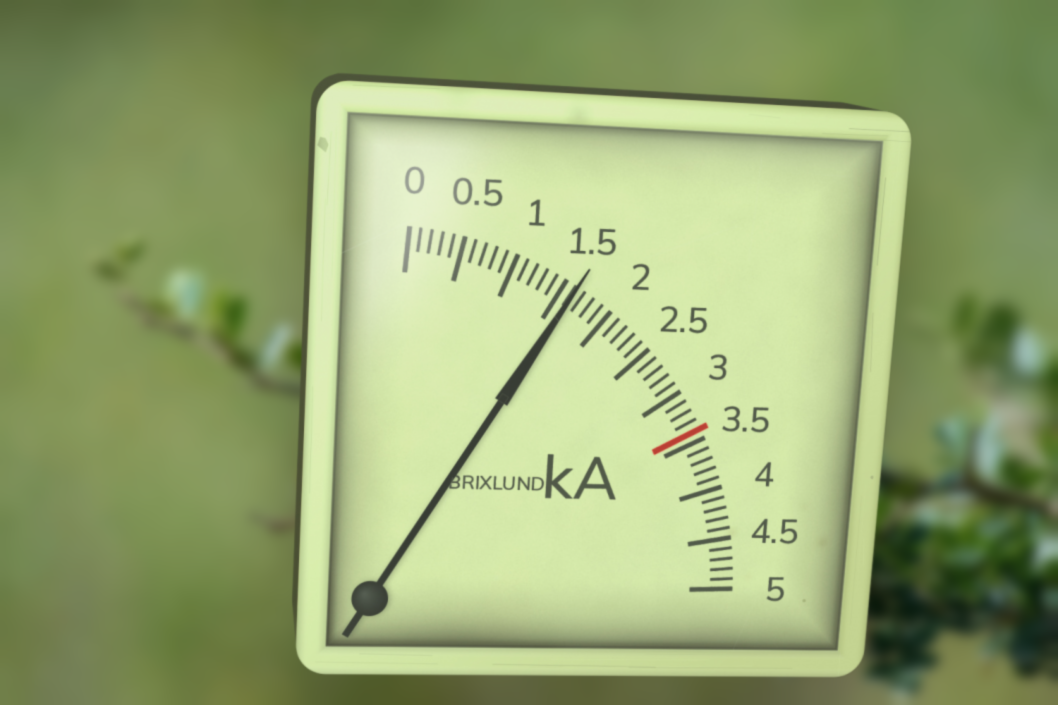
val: 1.6kA
